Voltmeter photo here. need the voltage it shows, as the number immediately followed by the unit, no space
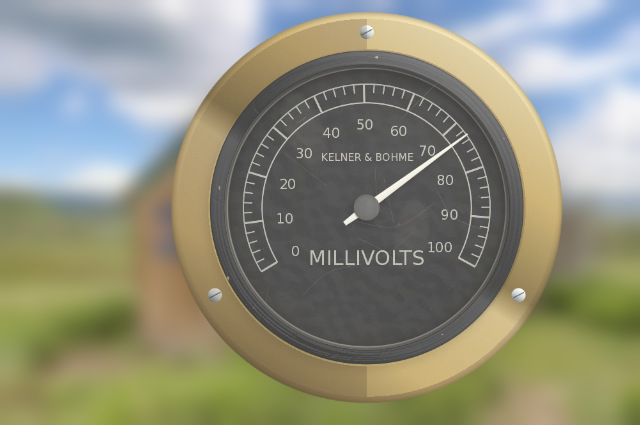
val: 73mV
